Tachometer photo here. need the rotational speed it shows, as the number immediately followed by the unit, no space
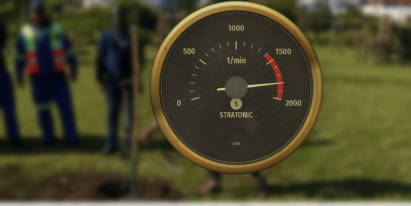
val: 1800rpm
